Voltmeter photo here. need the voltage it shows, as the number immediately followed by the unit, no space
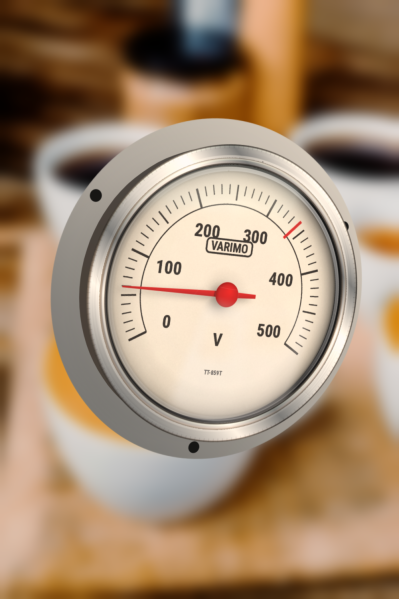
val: 60V
